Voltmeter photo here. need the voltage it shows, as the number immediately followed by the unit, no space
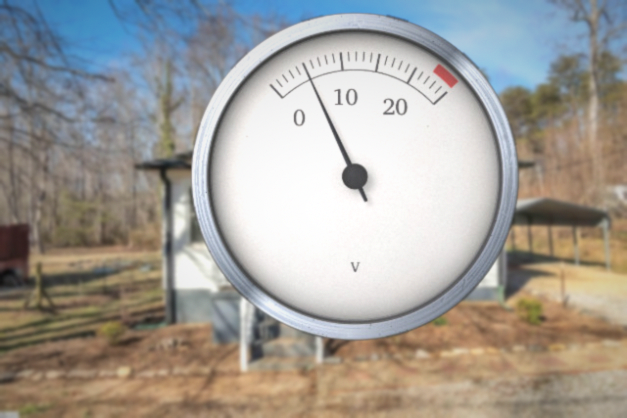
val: 5V
